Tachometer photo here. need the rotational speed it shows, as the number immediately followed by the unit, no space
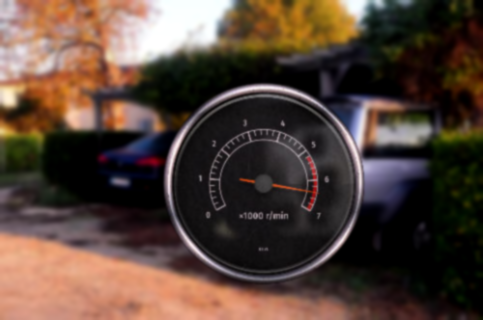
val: 6400rpm
